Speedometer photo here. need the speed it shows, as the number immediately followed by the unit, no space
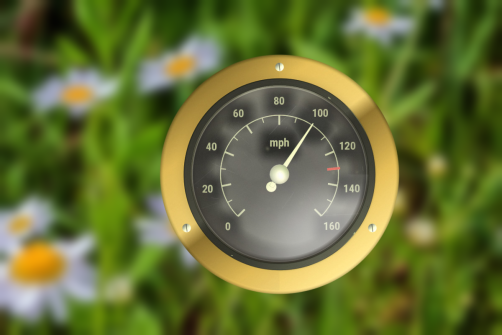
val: 100mph
